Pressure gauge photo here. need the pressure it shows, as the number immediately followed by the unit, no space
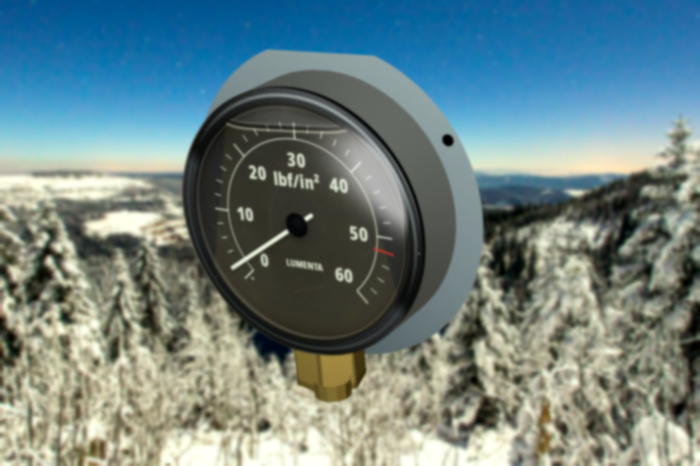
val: 2psi
